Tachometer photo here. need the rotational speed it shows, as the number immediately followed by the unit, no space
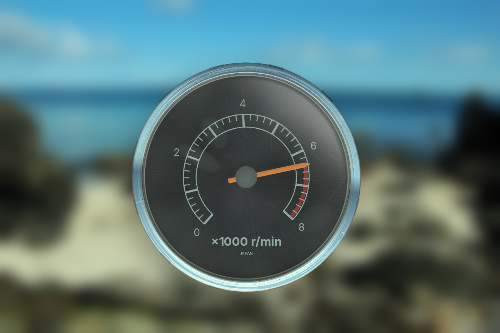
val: 6400rpm
